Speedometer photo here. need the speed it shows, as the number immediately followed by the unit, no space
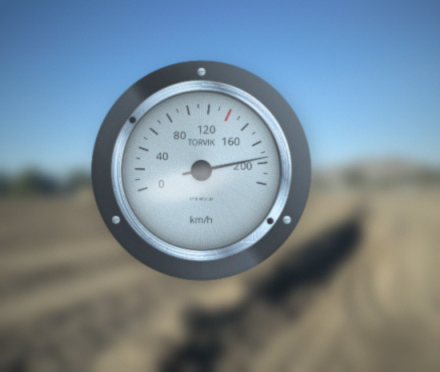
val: 195km/h
